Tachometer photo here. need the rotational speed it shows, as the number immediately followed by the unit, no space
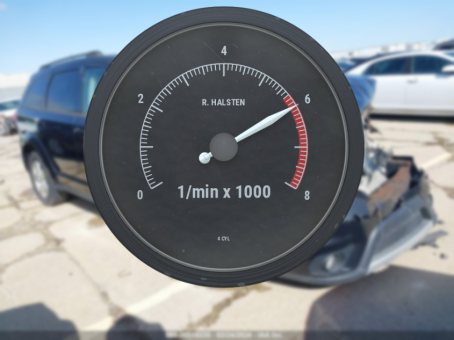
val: 6000rpm
